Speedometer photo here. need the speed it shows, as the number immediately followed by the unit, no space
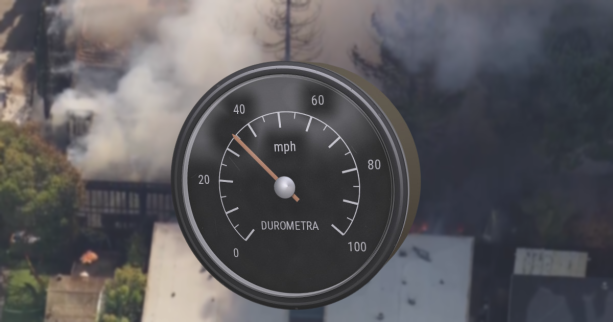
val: 35mph
